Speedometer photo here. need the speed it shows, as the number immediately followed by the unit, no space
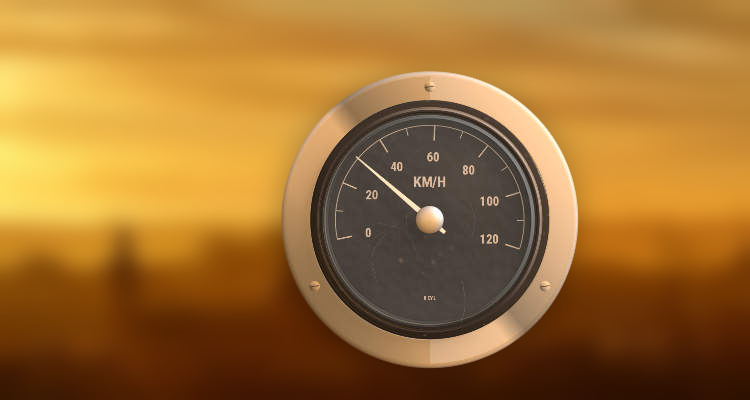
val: 30km/h
